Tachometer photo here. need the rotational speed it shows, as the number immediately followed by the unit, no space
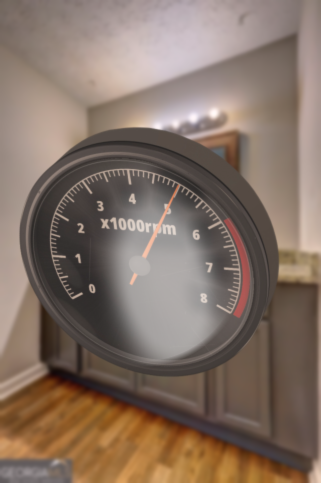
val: 5000rpm
